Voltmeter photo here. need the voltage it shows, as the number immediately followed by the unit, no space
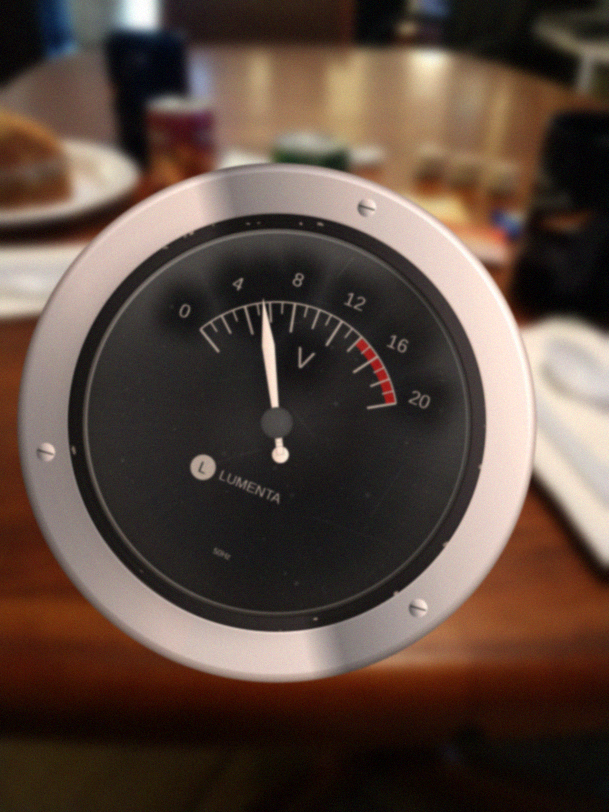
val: 5.5V
